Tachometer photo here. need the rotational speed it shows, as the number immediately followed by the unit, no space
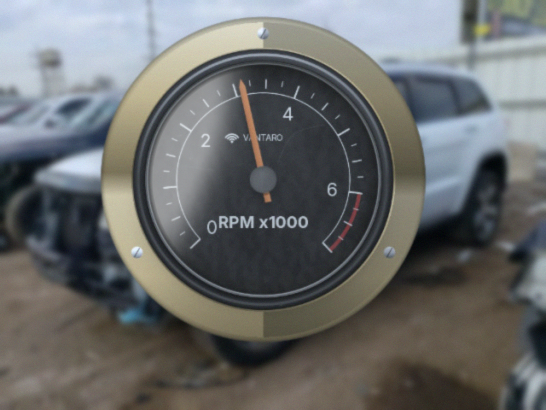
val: 3125rpm
